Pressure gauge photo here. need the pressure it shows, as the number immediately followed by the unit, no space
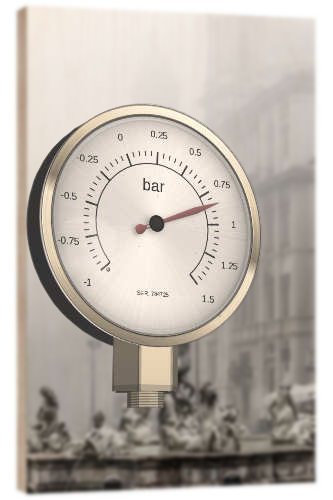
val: 0.85bar
